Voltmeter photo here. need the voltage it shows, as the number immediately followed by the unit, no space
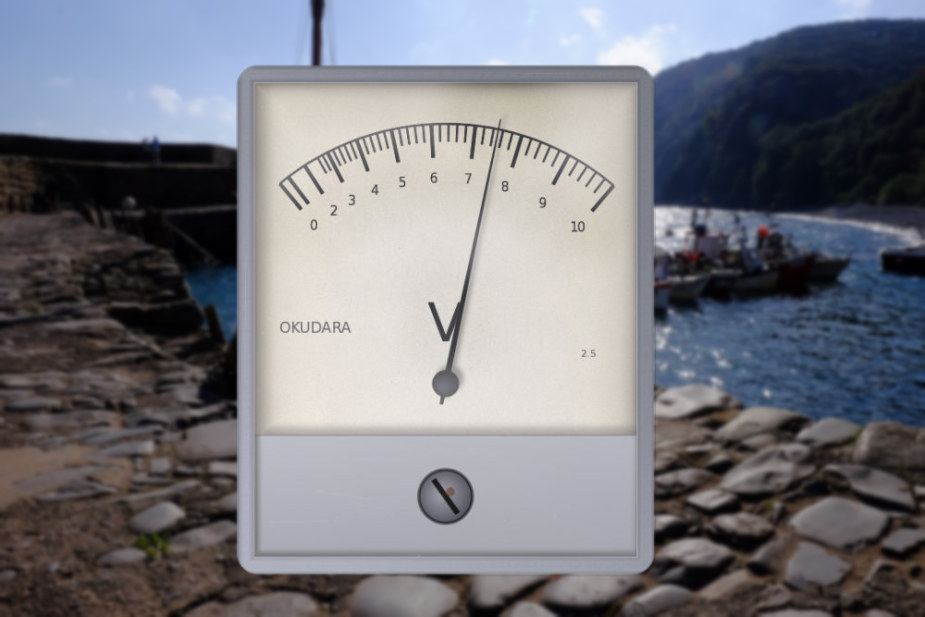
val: 7.5V
